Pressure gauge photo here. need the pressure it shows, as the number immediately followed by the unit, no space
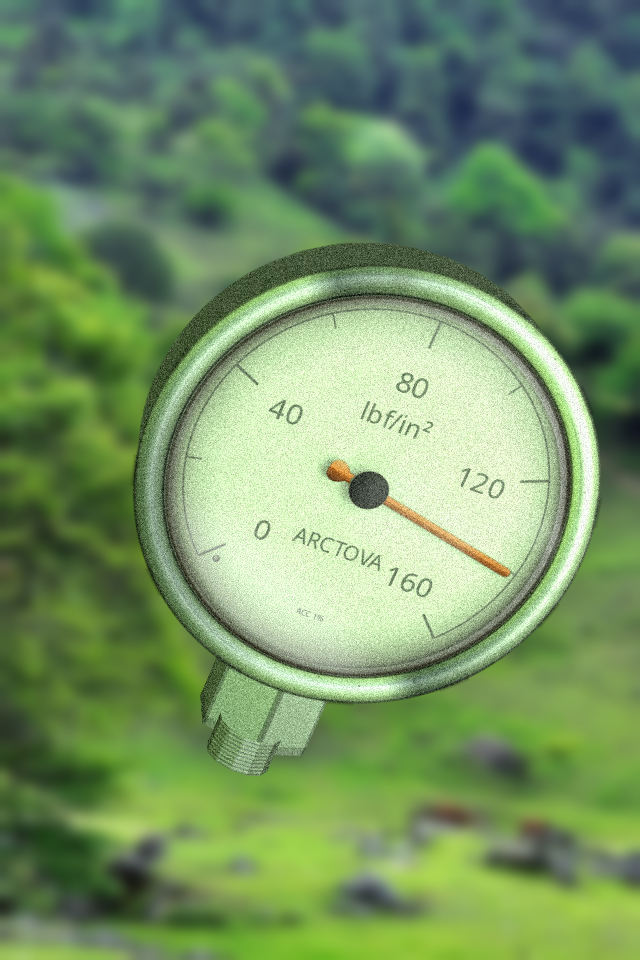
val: 140psi
